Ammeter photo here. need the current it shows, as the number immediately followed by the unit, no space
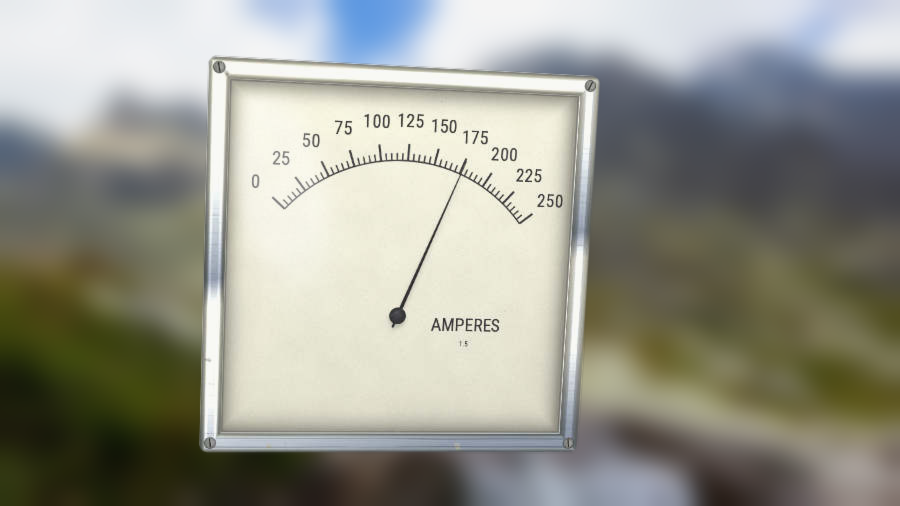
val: 175A
